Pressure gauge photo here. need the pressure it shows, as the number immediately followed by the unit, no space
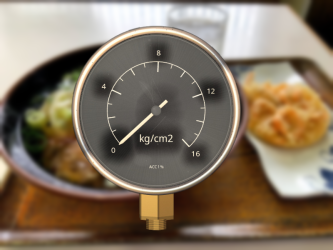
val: 0kg/cm²
